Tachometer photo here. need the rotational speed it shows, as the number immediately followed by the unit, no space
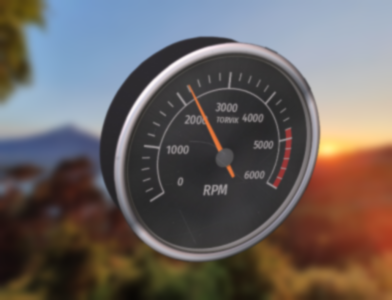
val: 2200rpm
